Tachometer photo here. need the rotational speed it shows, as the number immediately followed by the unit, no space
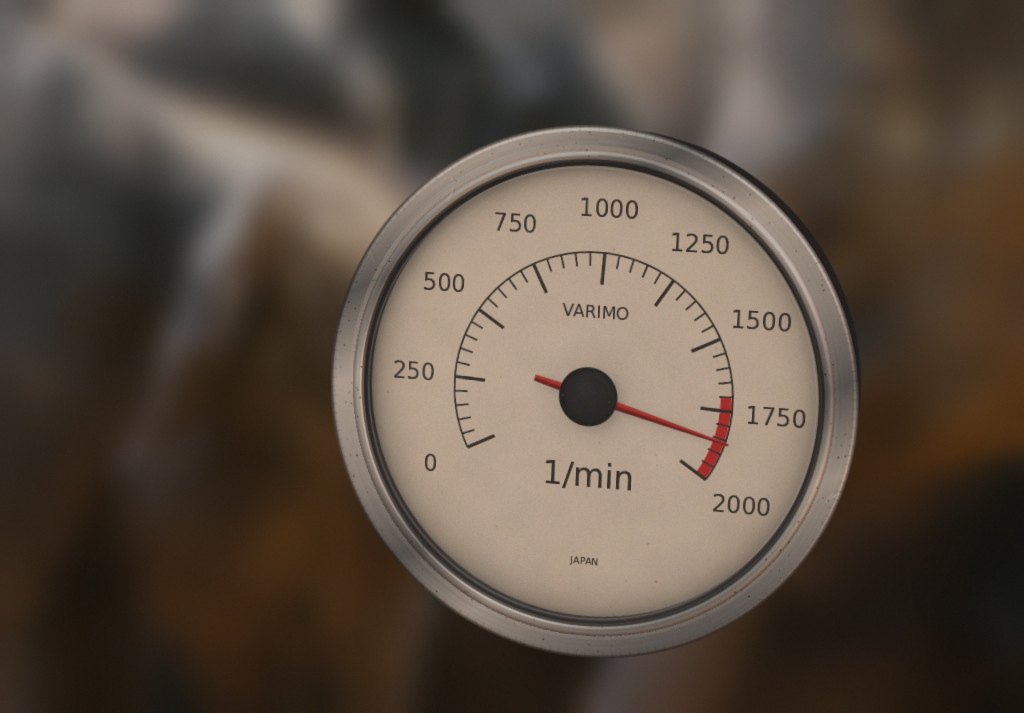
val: 1850rpm
